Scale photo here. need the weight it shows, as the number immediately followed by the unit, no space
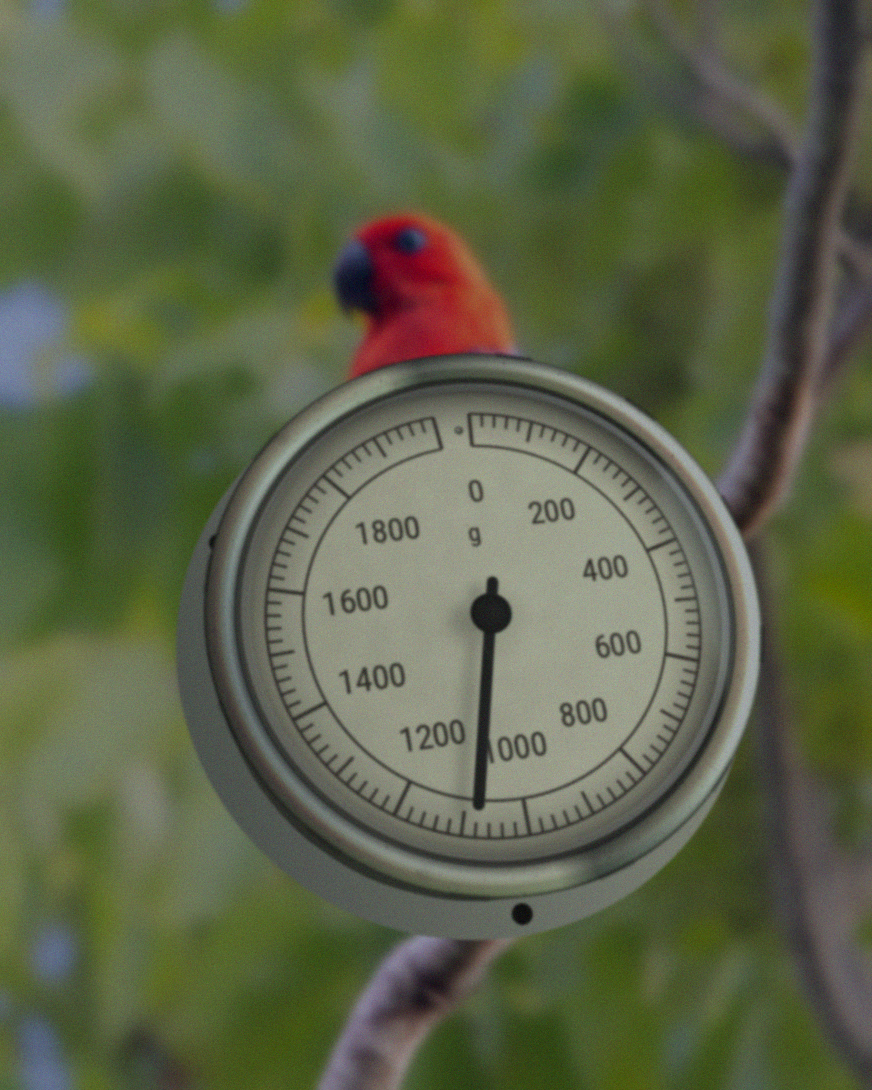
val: 1080g
